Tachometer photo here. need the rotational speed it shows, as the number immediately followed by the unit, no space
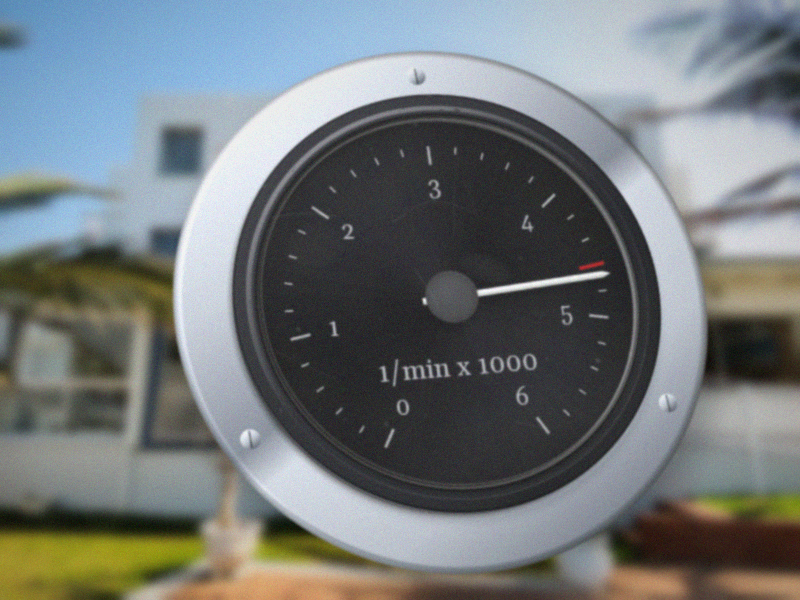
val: 4700rpm
